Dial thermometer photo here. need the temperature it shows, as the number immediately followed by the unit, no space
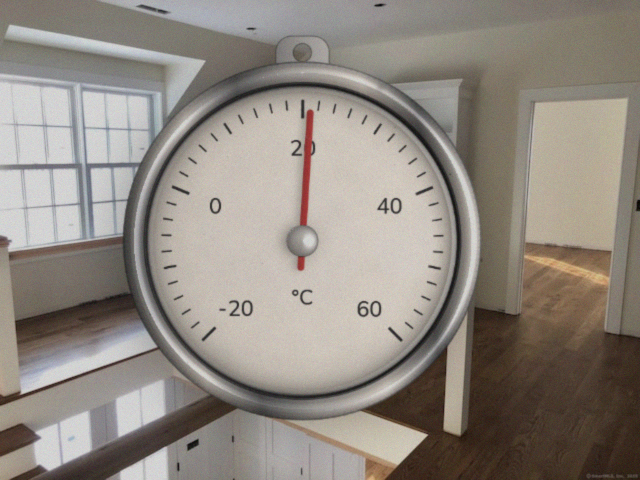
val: 21°C
